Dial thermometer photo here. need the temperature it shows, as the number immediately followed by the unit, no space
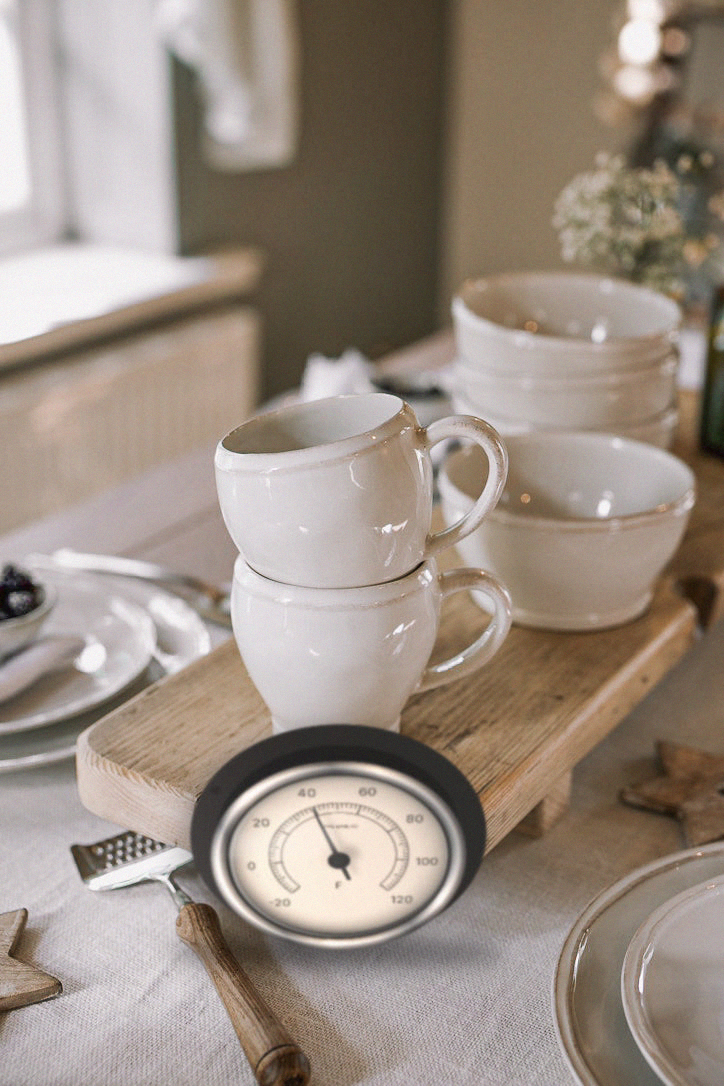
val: 40°F
